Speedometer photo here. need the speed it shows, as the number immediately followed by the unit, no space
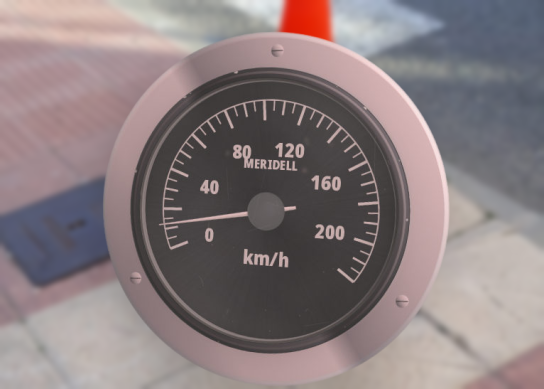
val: 12.5km/h
